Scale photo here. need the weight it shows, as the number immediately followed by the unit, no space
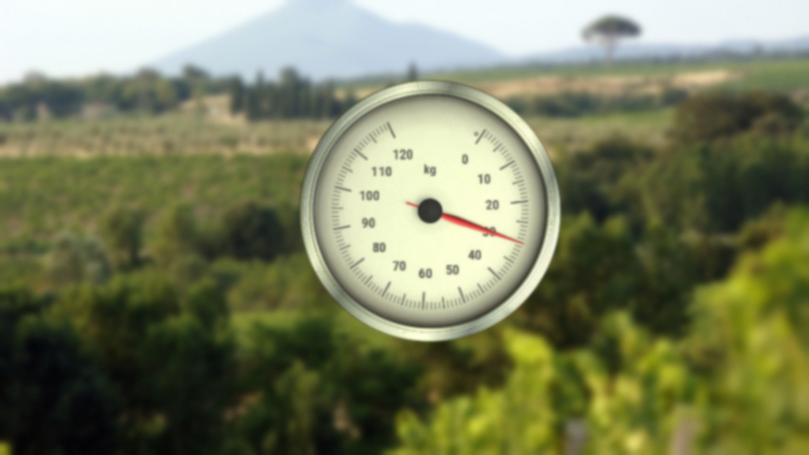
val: 30kg
